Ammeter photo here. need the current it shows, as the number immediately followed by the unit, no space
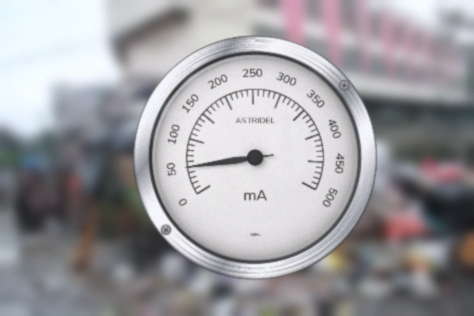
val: 50mA
